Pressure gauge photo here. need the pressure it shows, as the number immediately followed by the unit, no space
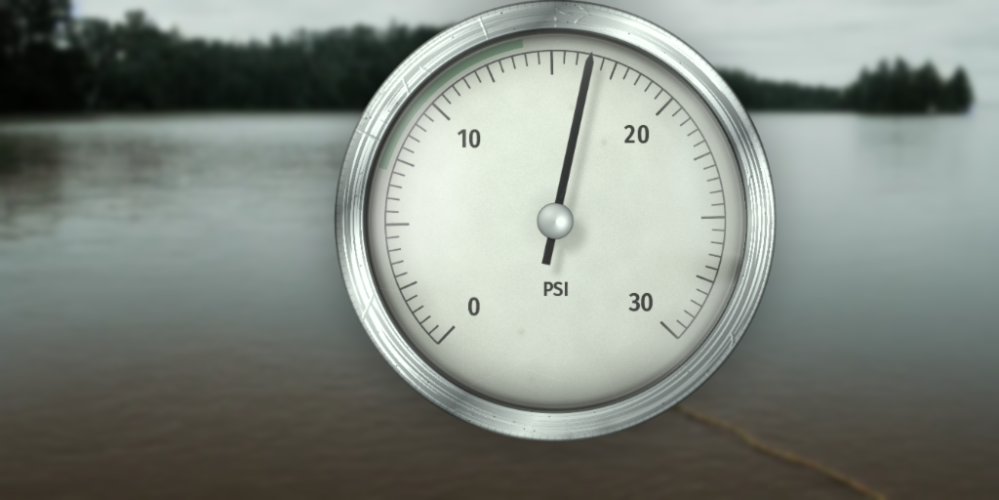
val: 16.5psi
